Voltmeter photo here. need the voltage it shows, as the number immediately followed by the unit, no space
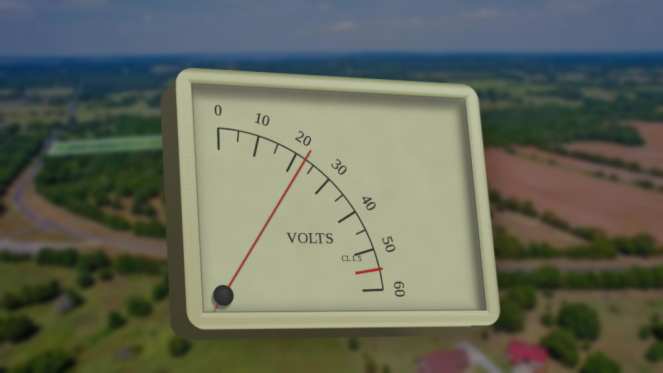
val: 22.5V
